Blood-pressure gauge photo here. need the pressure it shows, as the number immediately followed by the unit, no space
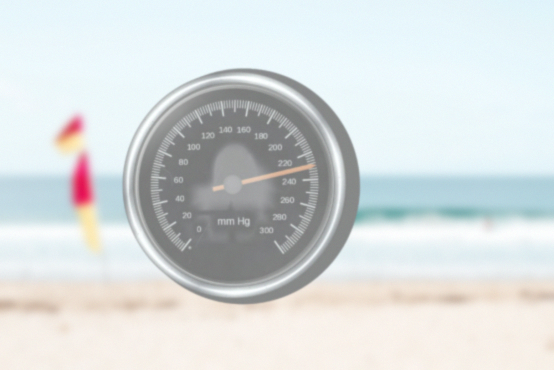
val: 230mmHg
